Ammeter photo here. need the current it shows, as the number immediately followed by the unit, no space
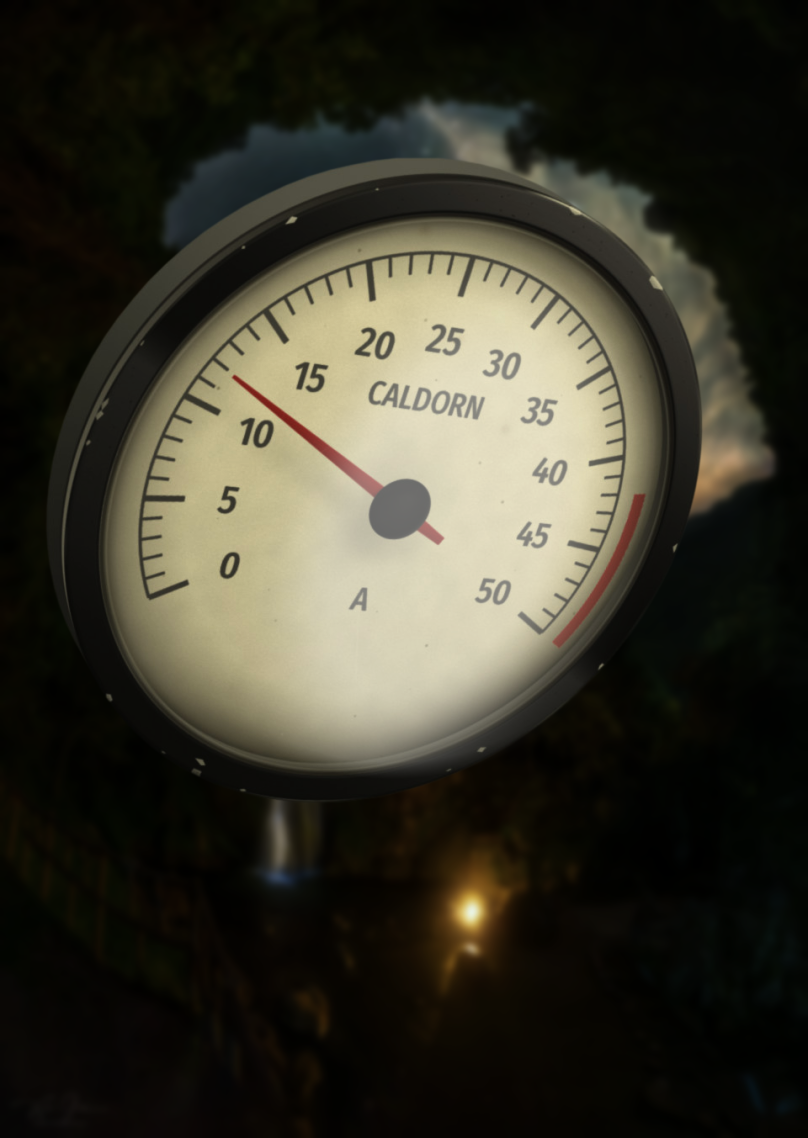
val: 12A
